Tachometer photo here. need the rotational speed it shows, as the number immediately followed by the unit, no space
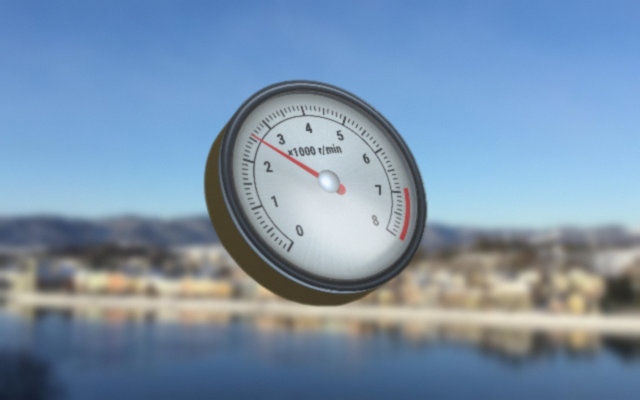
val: 2500rpm
